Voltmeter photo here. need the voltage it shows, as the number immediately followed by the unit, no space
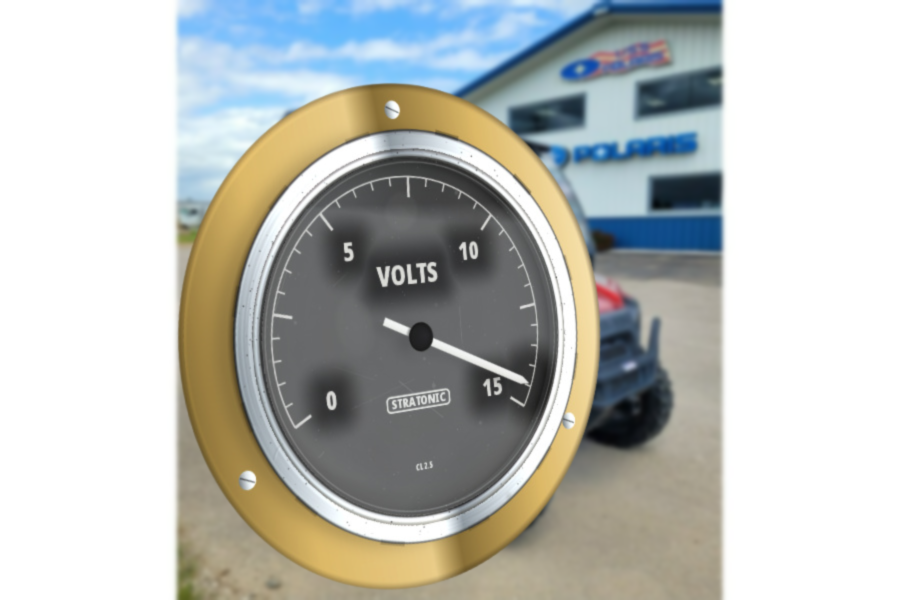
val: 14.5V
